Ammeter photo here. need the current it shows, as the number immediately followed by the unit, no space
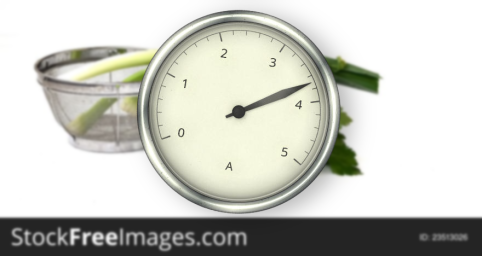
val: 3.7A
